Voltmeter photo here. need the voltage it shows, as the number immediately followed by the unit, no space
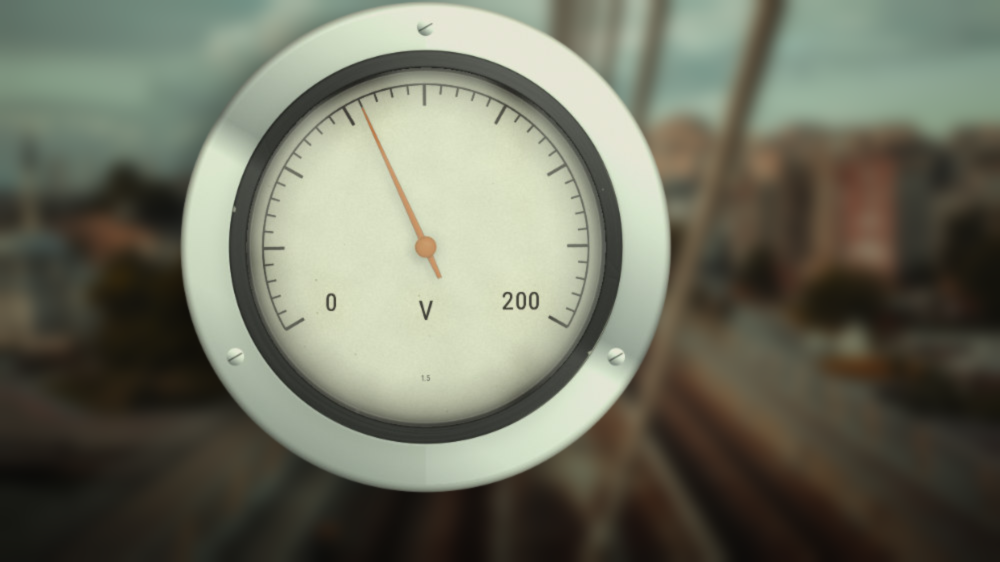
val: 80V
